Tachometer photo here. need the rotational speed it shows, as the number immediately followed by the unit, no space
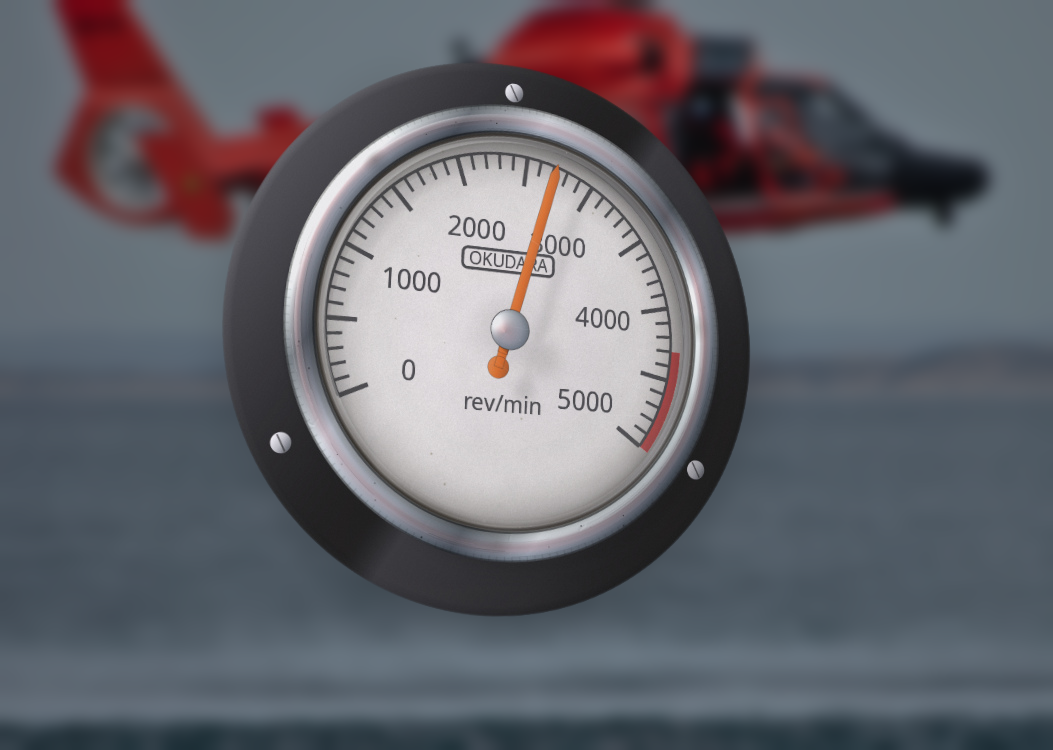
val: 2700rpm
